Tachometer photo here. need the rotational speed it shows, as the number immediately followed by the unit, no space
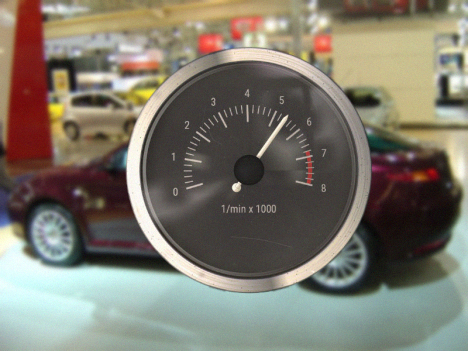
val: 5400rpm
